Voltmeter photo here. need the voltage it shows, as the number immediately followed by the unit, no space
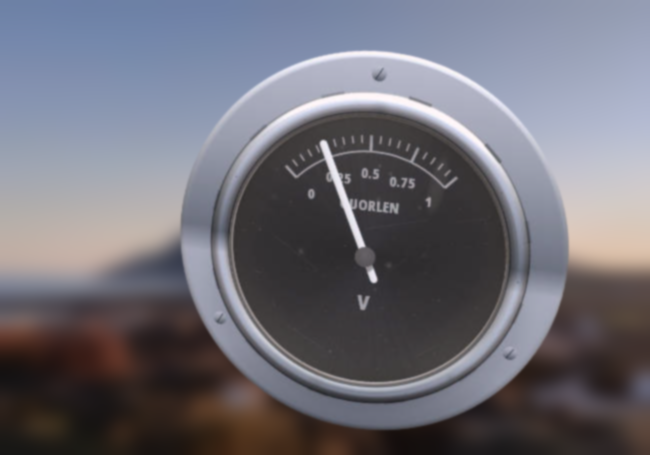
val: 0.25V
